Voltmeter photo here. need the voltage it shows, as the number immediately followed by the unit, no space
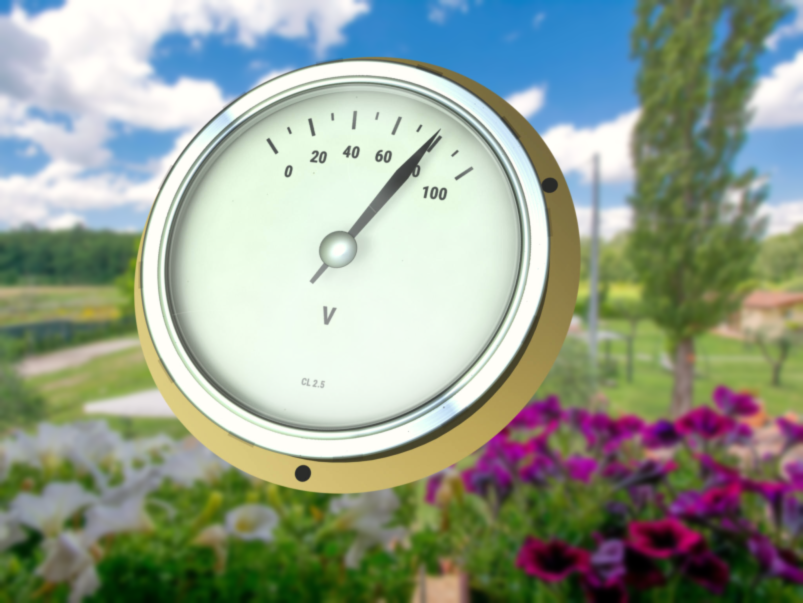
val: 80V
